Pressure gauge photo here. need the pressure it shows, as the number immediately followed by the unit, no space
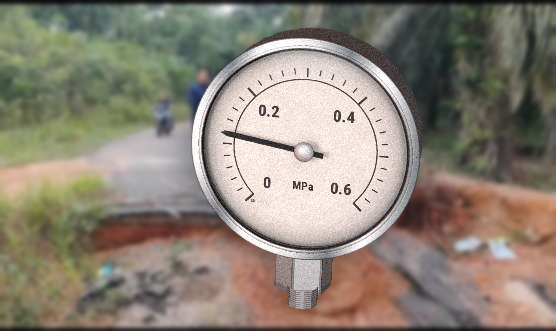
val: 0.12MPa
